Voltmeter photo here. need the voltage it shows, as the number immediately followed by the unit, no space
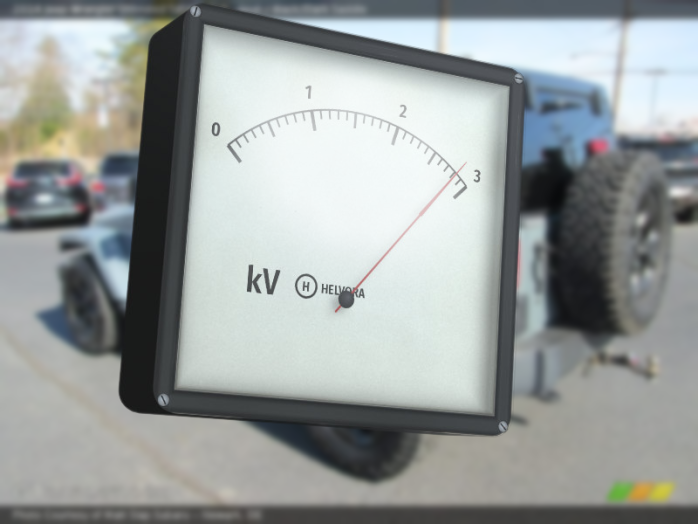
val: 2.8kV
